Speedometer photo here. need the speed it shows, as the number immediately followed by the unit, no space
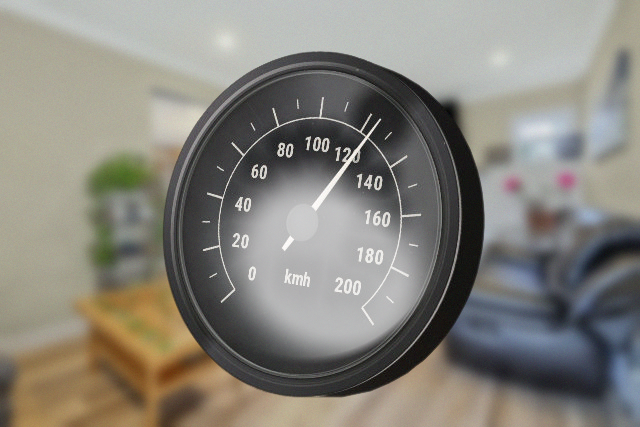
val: 125km/h
